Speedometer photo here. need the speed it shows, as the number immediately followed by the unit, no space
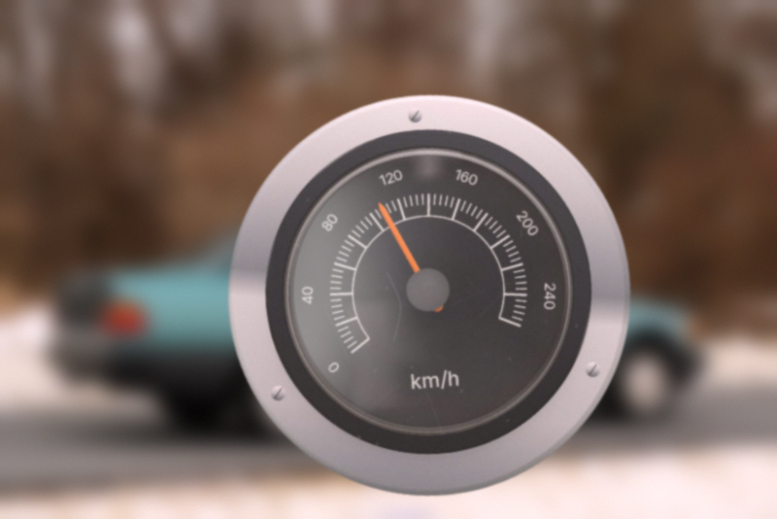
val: 108km/h
